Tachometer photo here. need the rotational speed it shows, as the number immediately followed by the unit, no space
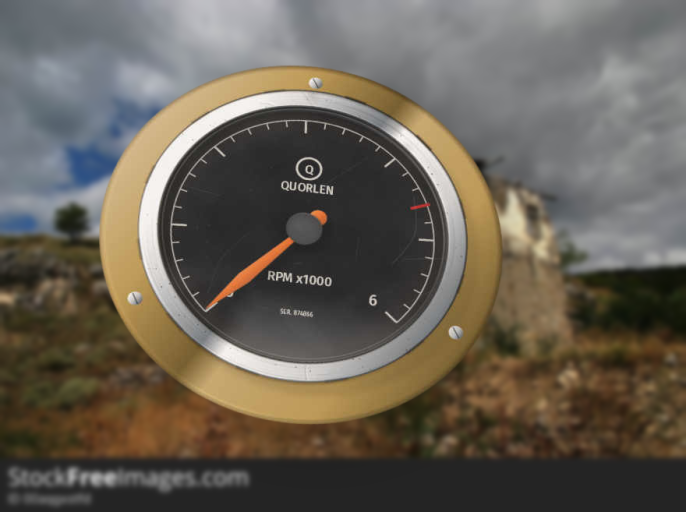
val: 0rpm
